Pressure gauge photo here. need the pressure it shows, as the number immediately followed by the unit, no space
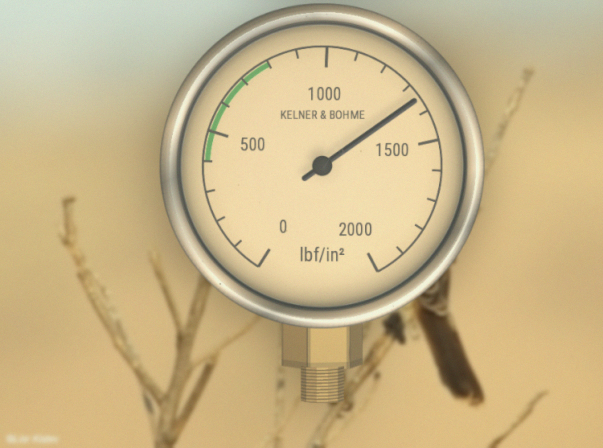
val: 1350psi
